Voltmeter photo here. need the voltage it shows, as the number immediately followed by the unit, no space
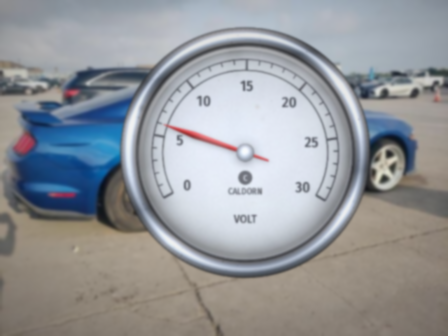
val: 6V
